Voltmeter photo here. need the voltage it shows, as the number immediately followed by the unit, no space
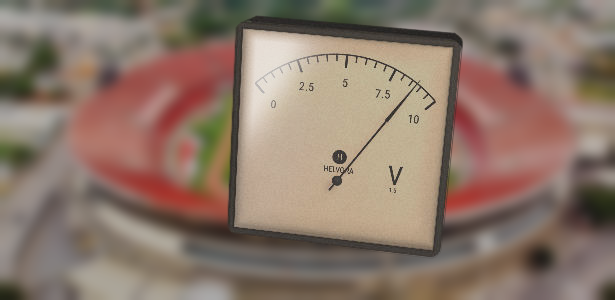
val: 8.75V
